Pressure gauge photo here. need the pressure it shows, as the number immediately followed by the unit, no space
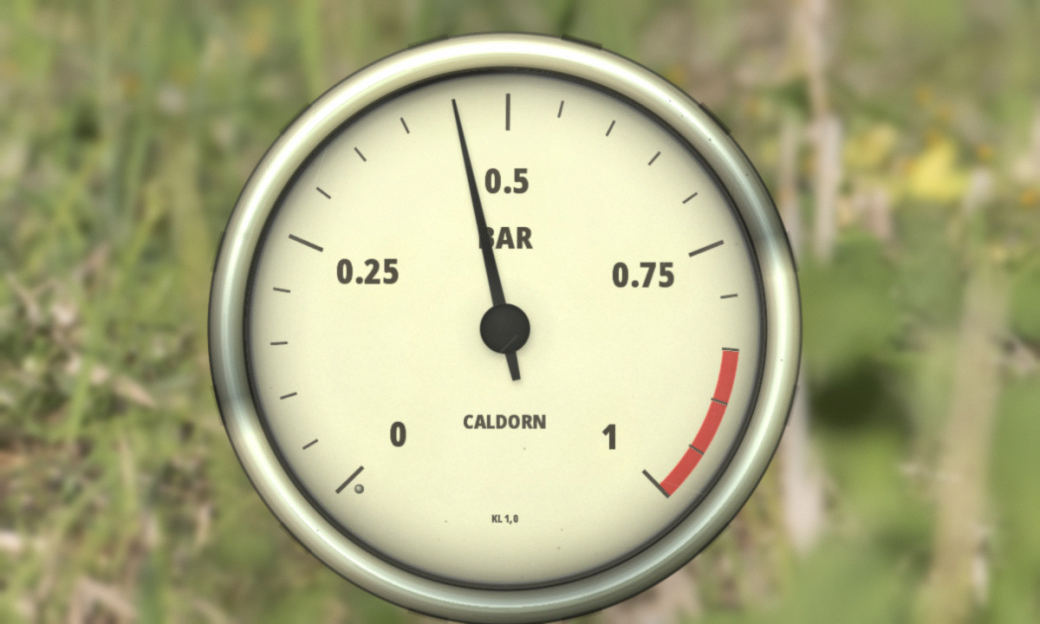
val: 0.45bar
